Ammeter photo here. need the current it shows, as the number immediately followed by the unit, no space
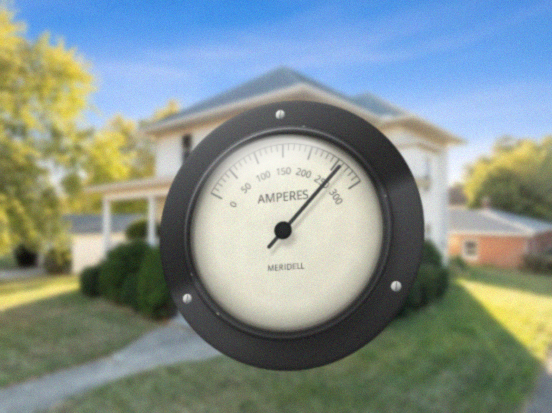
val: 260A
